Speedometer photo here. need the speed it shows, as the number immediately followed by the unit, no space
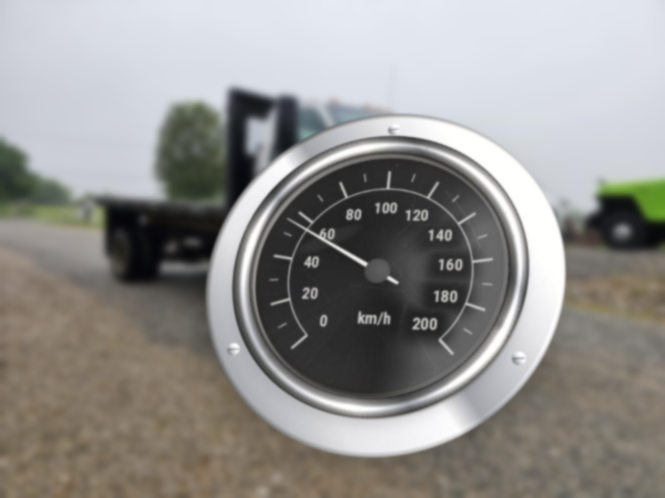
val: 55km/h
